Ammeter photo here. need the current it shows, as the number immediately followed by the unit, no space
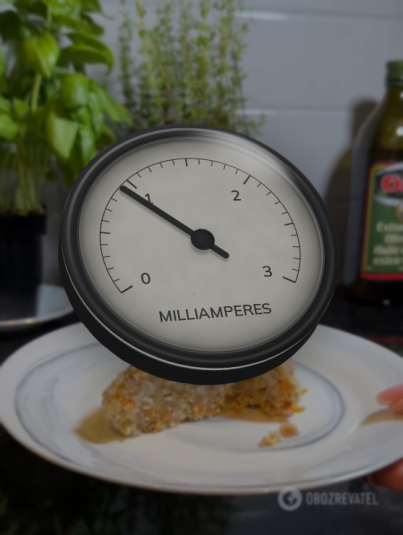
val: 0.9mA
